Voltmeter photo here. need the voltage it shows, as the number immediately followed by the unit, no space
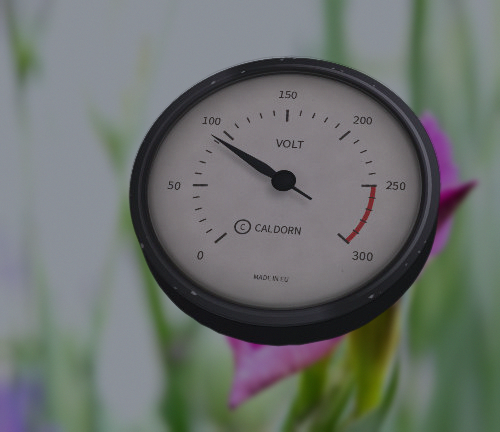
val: 90V
